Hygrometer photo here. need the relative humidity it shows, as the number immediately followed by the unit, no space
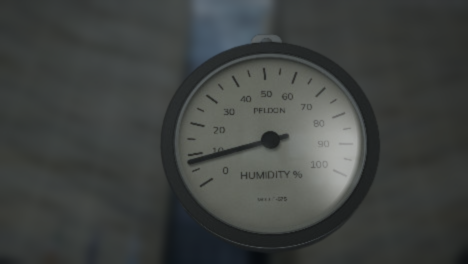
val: 7.5%
